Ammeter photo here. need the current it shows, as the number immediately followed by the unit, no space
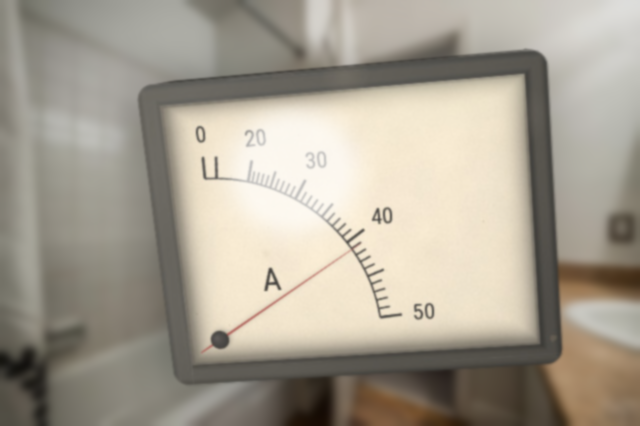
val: 41A
